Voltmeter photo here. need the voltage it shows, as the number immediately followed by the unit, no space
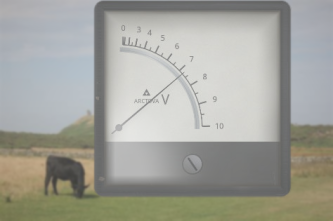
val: 7.25V
